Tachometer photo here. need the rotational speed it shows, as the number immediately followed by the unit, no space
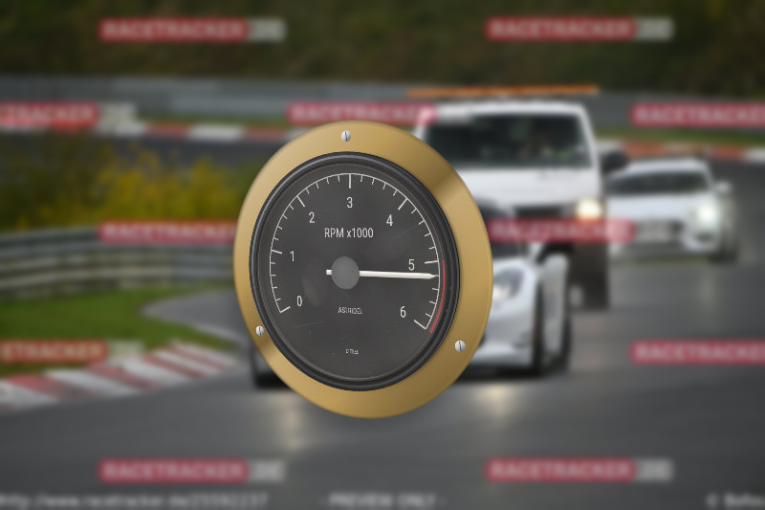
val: 5200rpm
